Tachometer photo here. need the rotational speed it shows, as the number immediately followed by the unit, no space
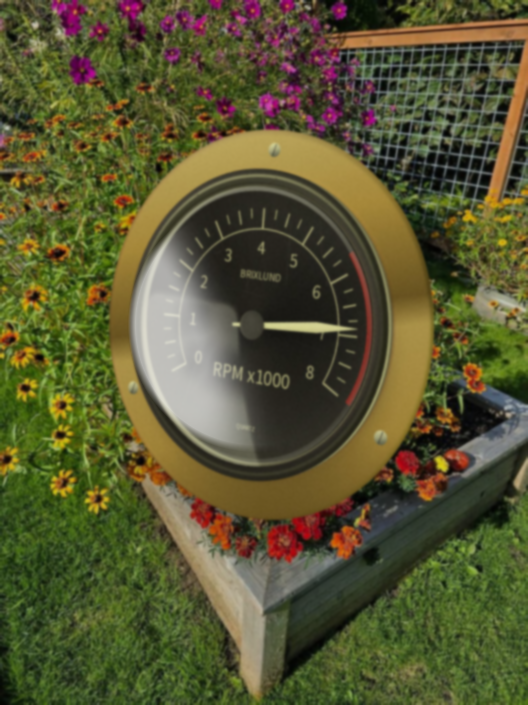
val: 6875rpm
